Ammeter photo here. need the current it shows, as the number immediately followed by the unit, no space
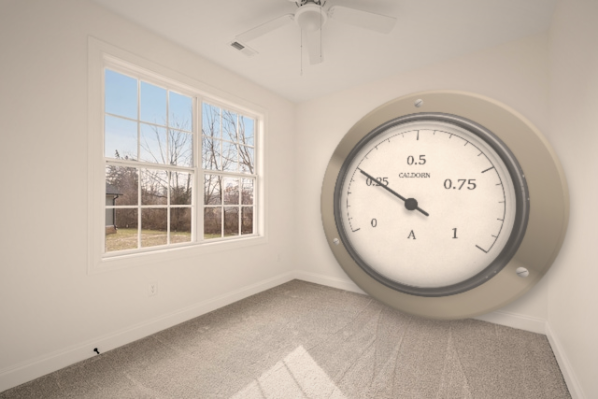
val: 0.25A
